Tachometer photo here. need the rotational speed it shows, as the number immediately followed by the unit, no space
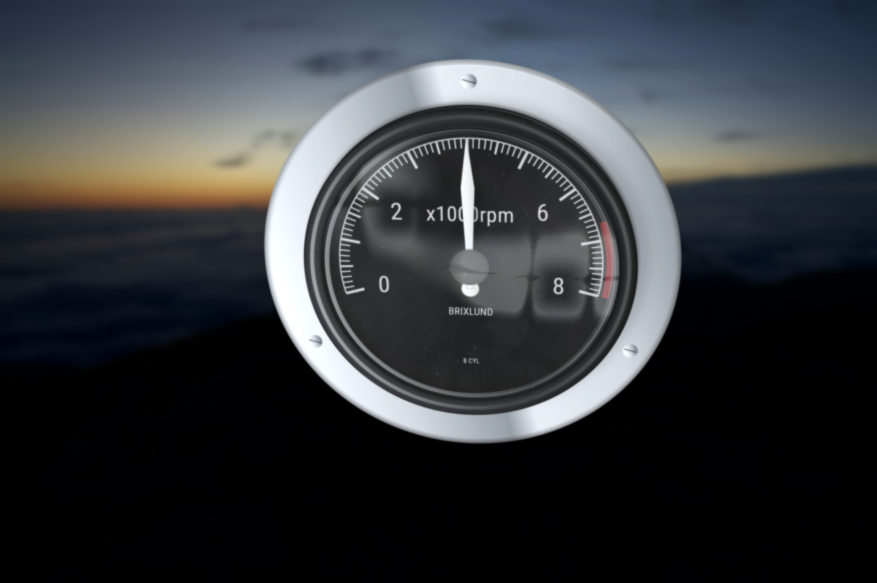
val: 4000rpm
